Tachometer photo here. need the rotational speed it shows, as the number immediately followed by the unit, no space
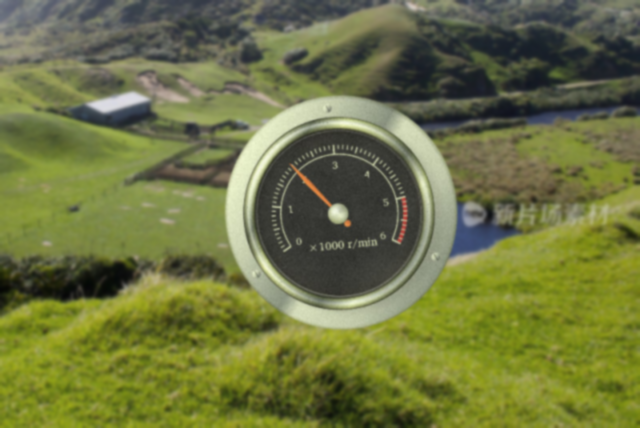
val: 2000rpm
